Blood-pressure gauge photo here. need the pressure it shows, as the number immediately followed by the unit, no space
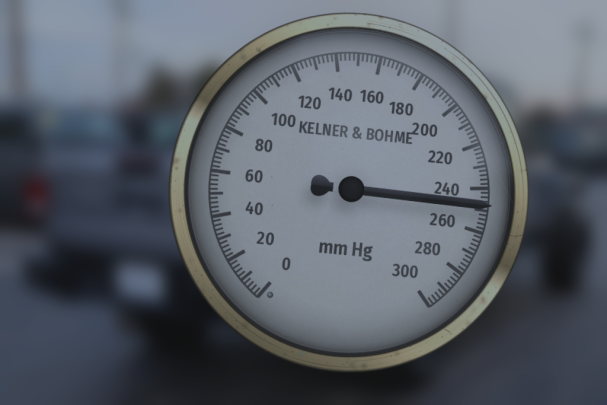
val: 248mmHg
